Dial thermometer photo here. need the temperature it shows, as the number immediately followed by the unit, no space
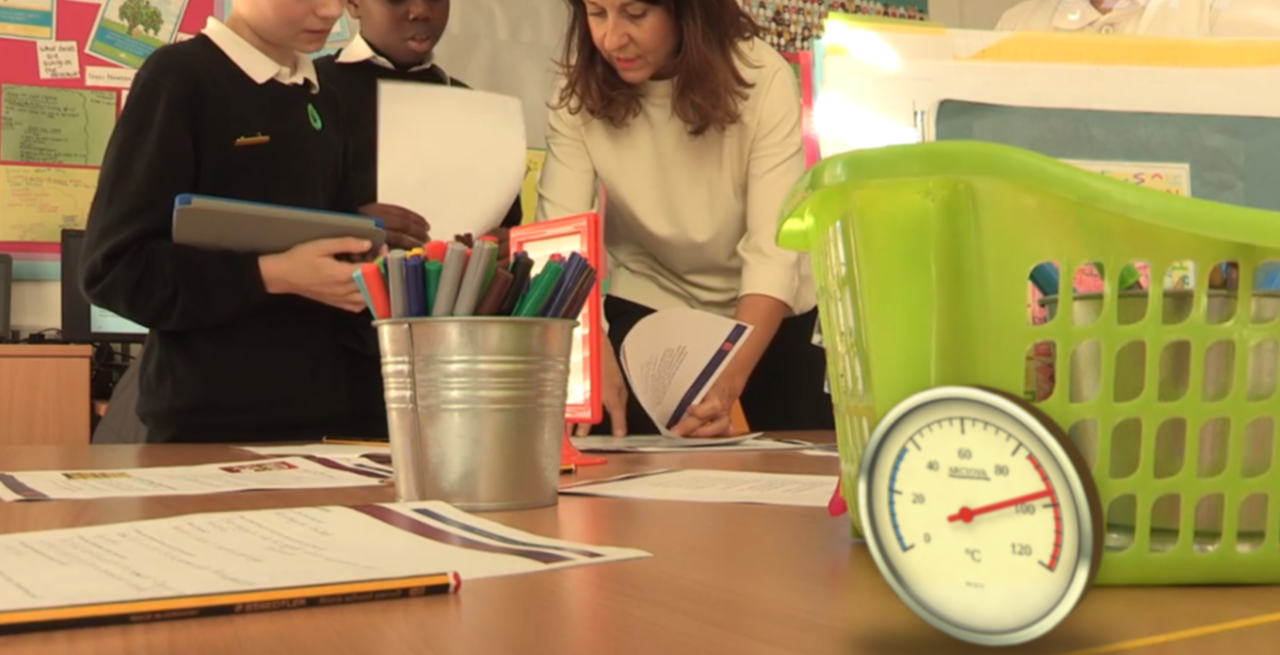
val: 96°C
